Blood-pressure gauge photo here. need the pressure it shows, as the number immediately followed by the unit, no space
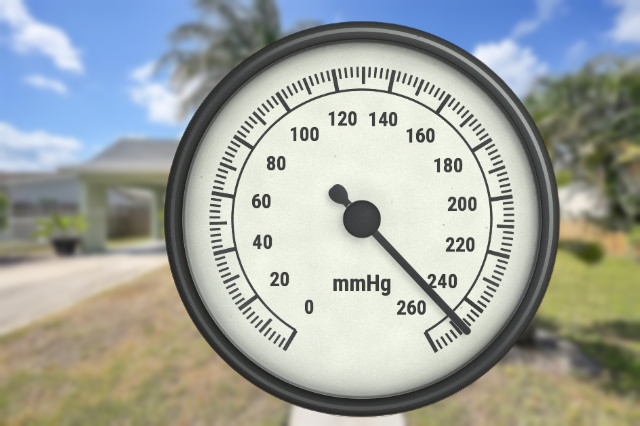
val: 248mmHg
